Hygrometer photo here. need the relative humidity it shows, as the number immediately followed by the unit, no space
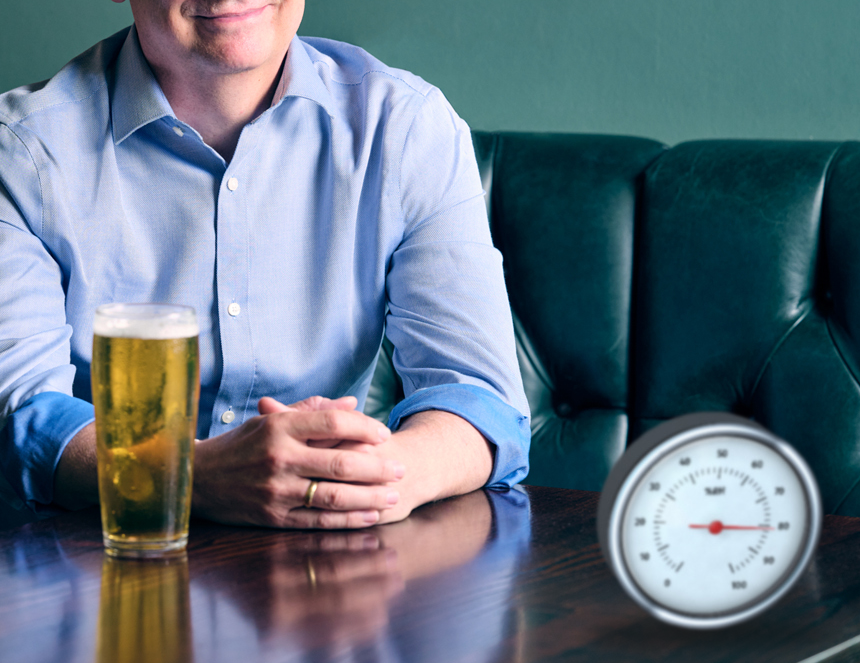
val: 80%
